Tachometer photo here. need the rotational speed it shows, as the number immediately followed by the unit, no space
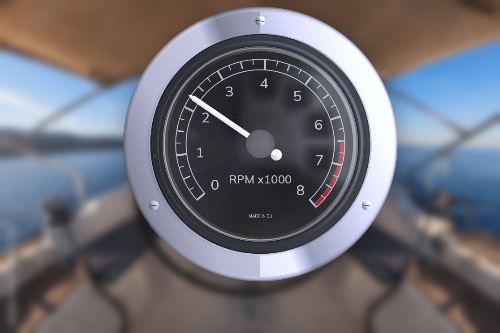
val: 2250rpm
